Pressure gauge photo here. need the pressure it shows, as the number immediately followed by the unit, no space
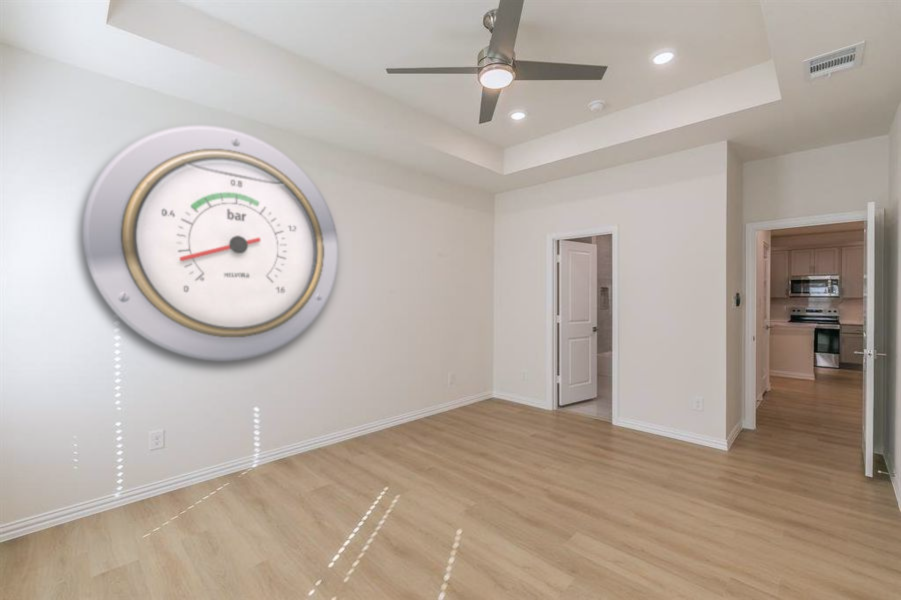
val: 0.15bar
